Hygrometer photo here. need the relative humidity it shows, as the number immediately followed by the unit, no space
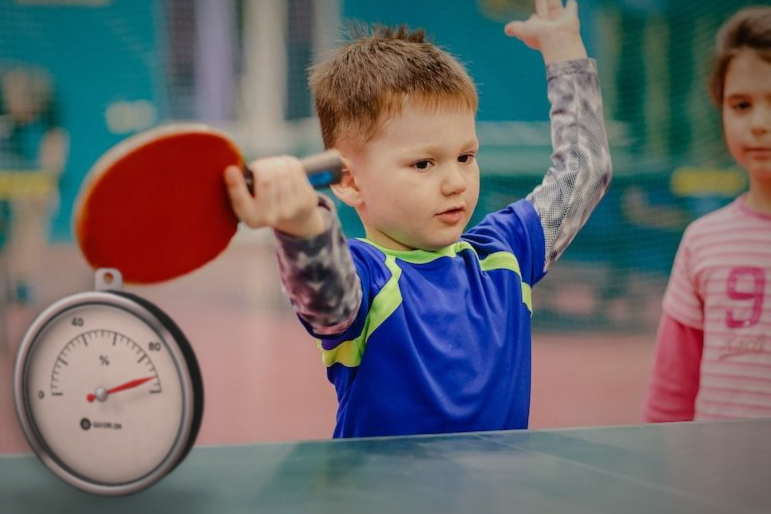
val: 92%
